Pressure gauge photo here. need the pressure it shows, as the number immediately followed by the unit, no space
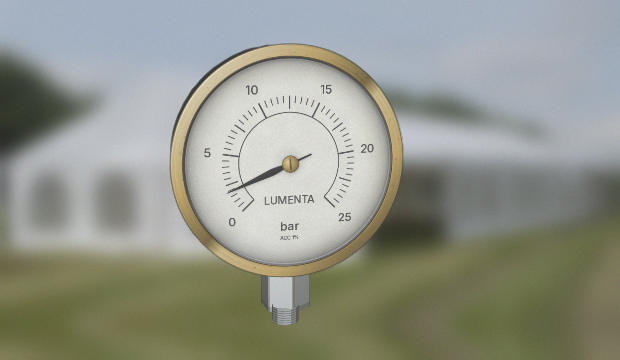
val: 2bar
